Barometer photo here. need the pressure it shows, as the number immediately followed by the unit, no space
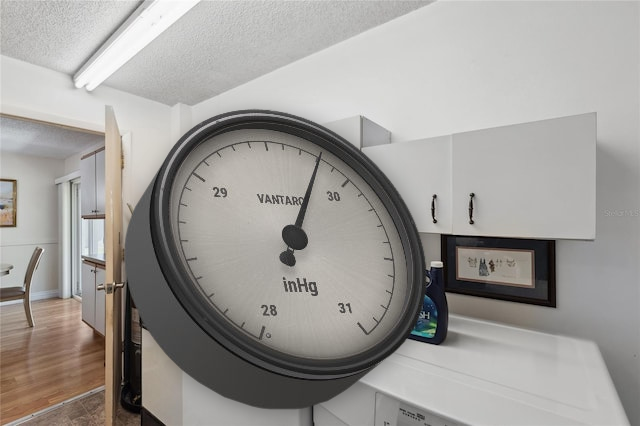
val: 29.8inHg
